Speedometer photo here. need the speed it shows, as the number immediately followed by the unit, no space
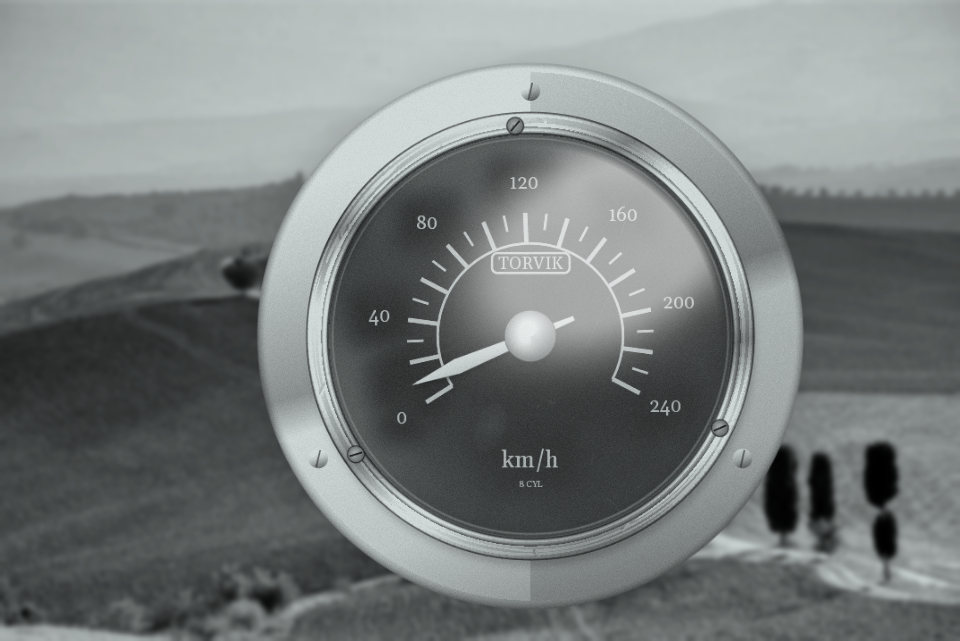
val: 10km/h
